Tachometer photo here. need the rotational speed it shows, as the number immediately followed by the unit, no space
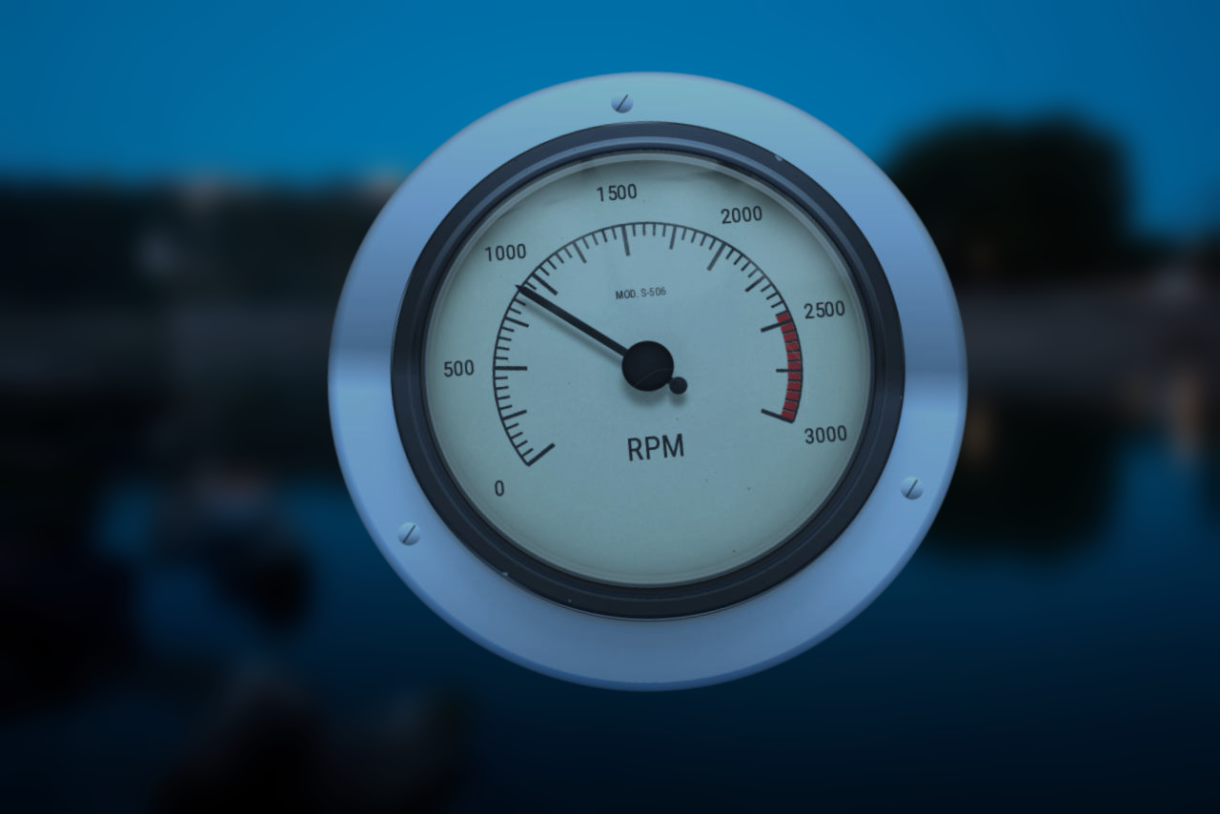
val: 900rpm
